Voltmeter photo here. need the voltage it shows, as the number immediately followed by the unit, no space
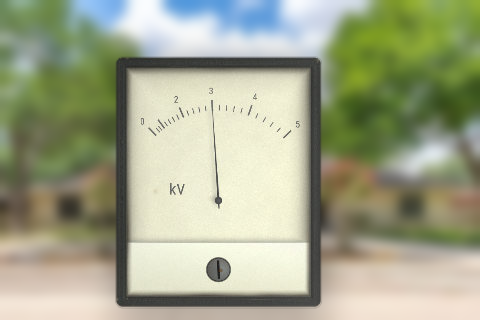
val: 3kV
